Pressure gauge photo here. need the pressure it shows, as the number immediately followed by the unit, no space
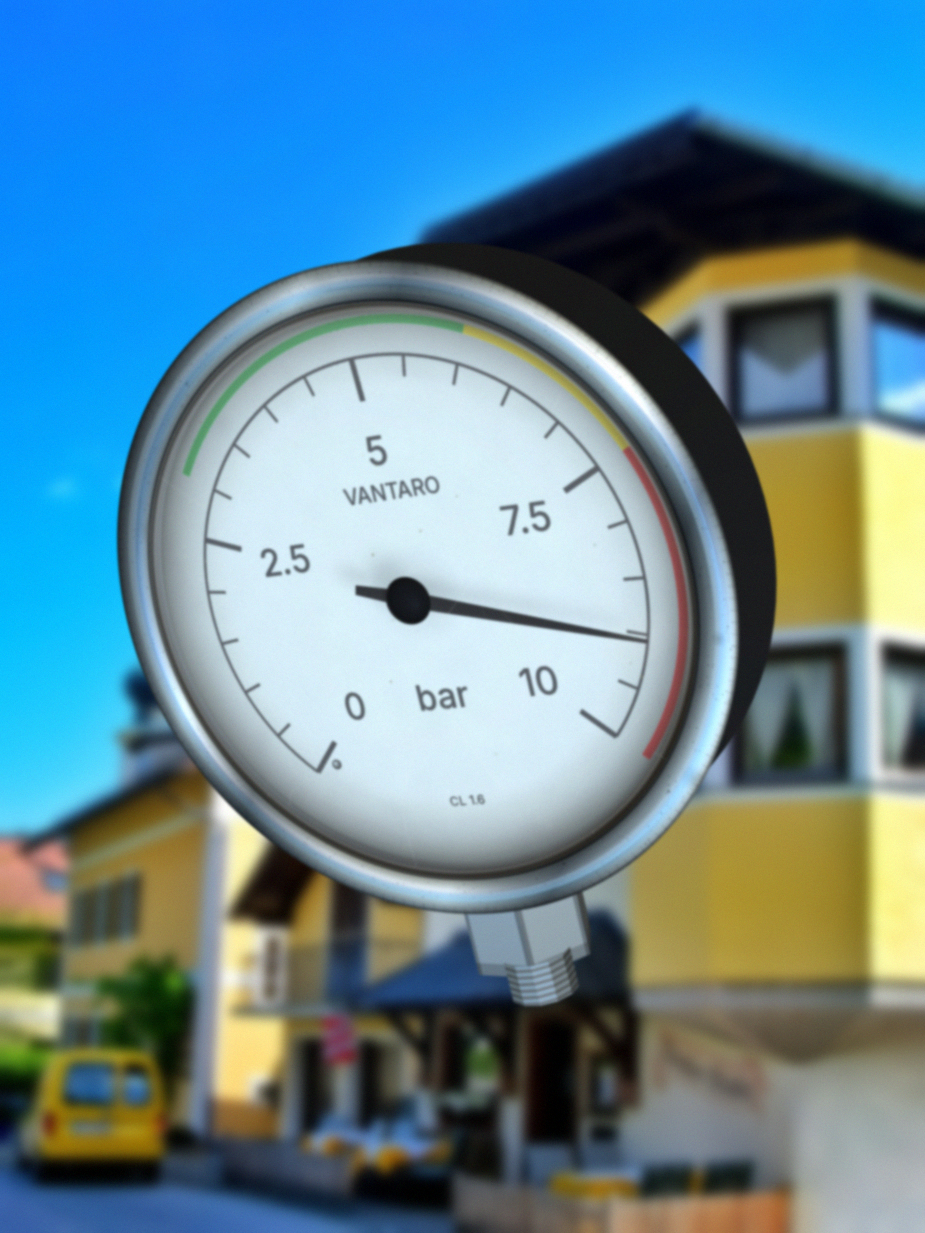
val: 9bar
